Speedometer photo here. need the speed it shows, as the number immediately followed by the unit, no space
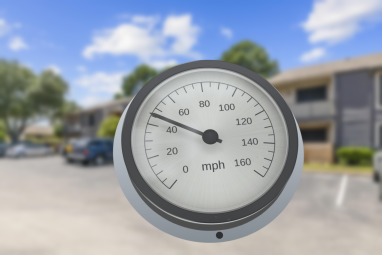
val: 45mph
